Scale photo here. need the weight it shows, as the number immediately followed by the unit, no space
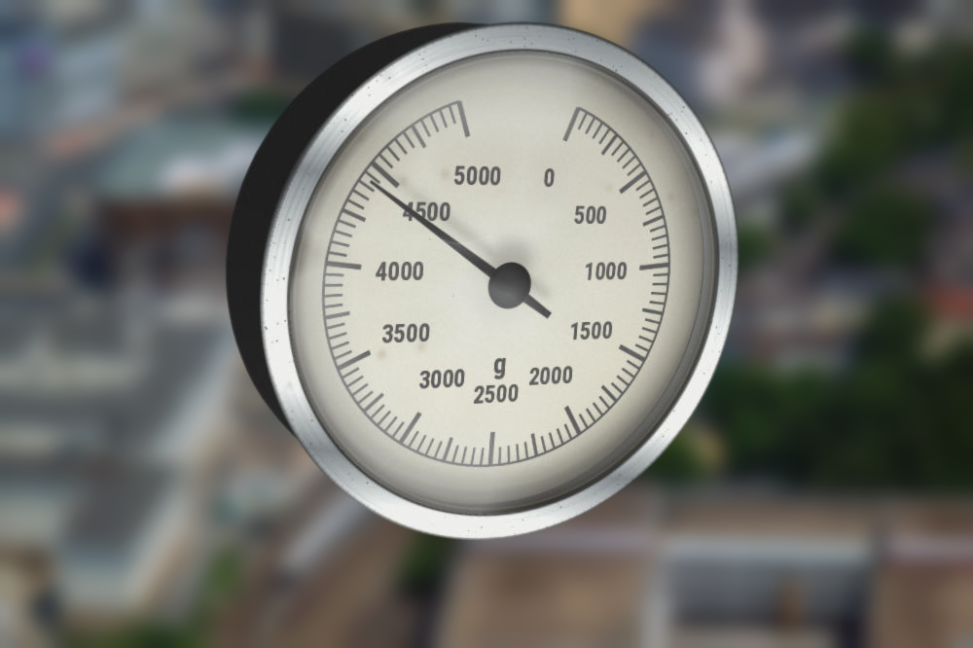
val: 4425g
